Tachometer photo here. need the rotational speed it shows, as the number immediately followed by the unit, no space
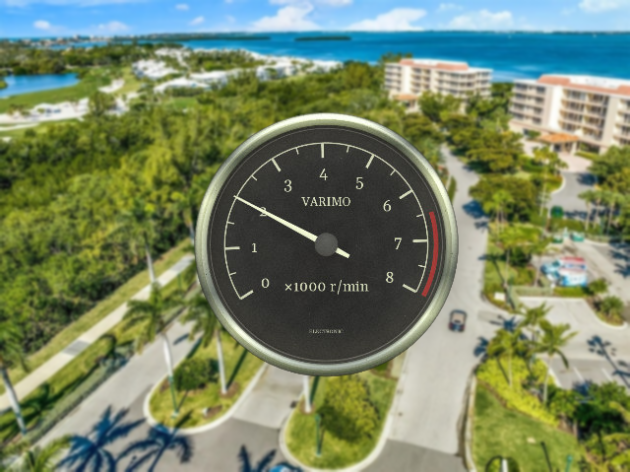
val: 2000rpm
